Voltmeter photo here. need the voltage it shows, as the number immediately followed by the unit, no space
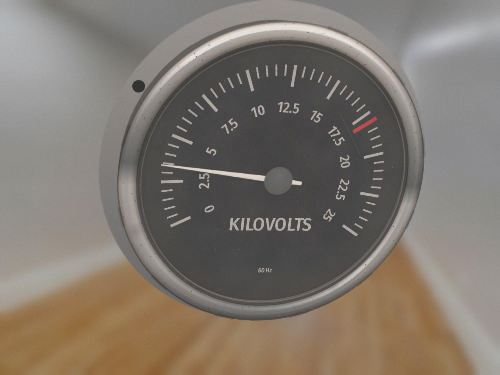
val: 3.5kV
